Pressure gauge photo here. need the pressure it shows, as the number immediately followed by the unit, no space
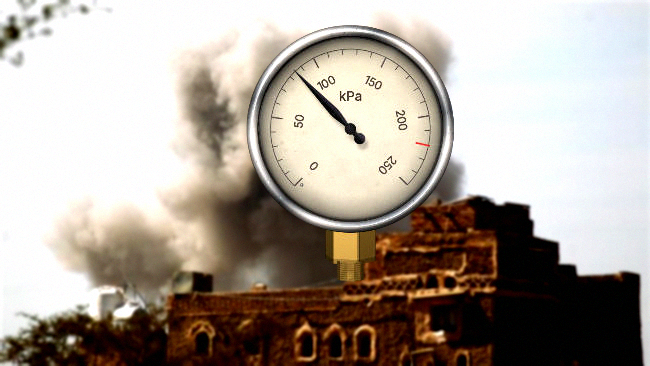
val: 85kPa
